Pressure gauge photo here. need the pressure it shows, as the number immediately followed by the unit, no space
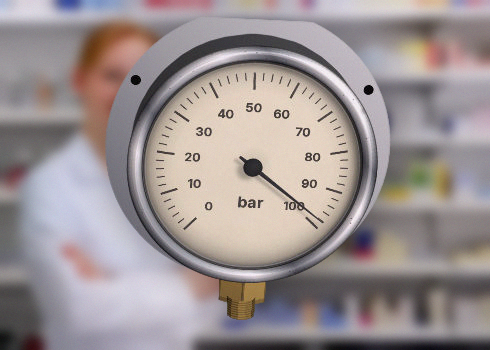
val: 98bar
